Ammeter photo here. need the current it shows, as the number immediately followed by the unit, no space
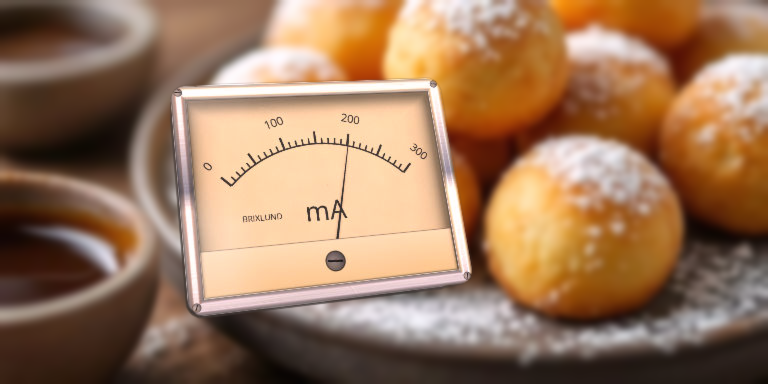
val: 200mA
